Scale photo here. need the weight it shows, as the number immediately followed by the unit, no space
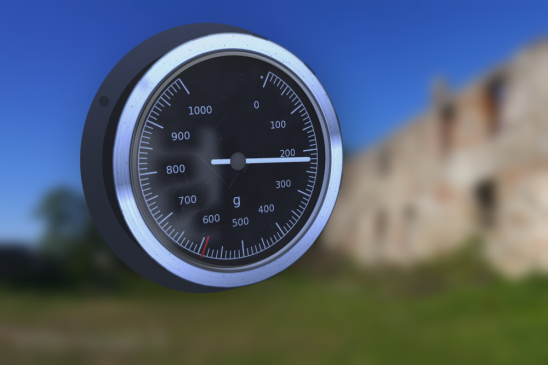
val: 220g
